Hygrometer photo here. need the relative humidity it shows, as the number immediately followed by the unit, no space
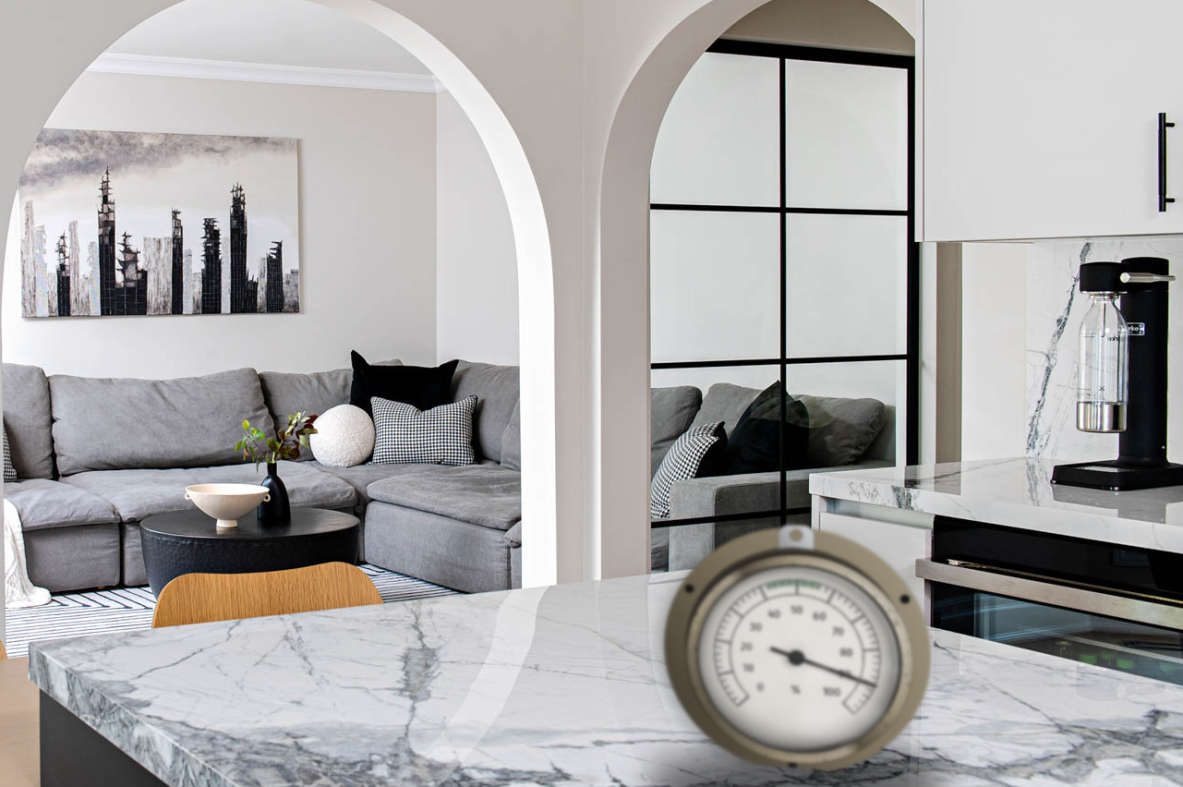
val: 90%
